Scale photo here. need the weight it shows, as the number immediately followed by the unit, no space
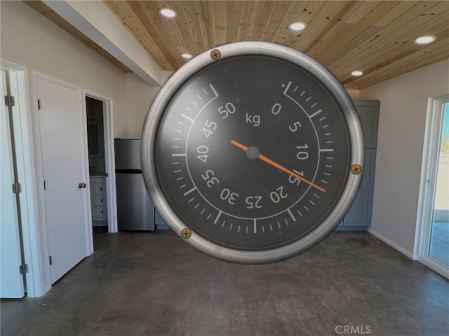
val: 15kg
